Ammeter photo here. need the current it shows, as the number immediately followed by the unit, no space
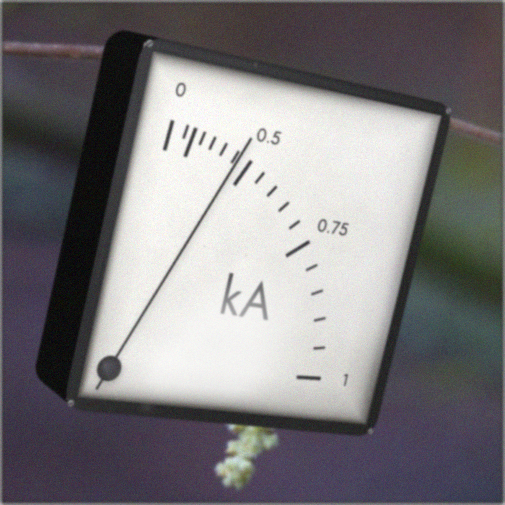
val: 0.45kA
